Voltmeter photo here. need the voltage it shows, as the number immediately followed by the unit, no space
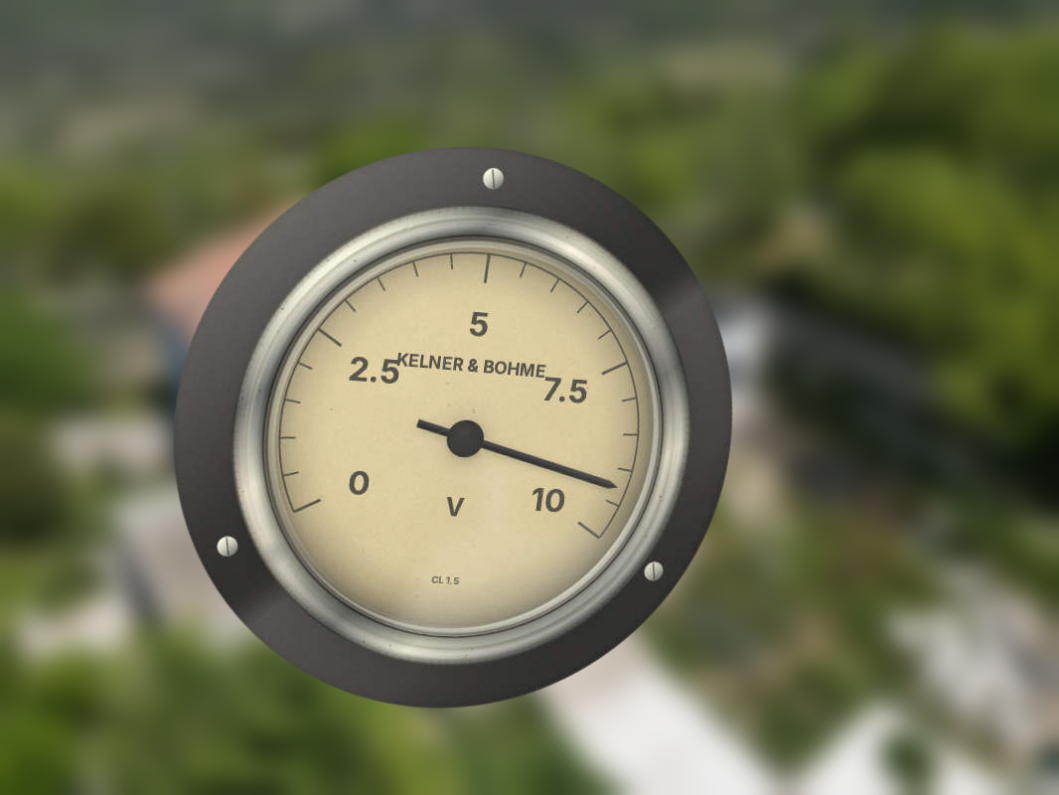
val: 9.25V
